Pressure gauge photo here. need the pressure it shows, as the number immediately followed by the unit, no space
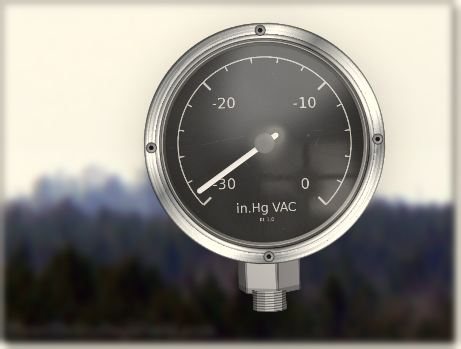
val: -29inHg
